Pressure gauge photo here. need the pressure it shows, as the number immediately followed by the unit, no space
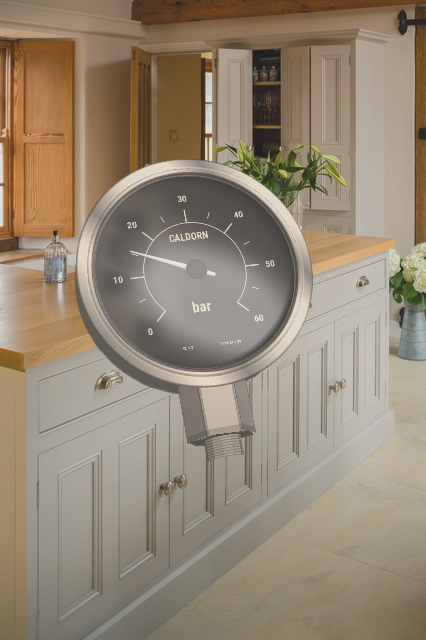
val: 15bar
